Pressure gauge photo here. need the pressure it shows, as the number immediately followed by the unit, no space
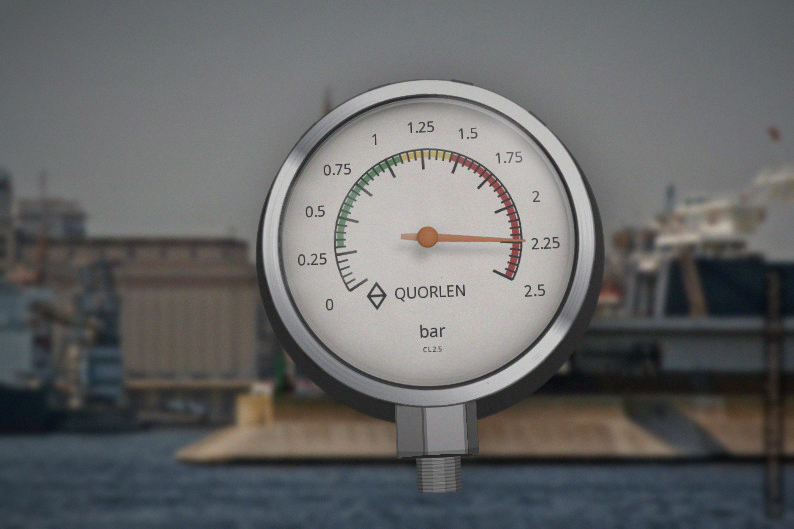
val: 2.25bar
